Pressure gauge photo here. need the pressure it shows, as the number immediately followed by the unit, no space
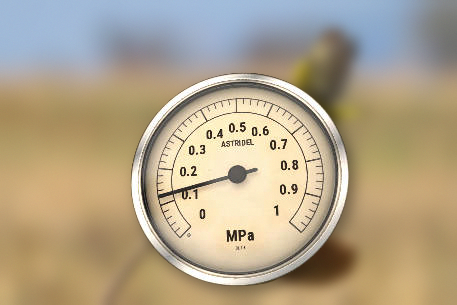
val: 0.12MPa
